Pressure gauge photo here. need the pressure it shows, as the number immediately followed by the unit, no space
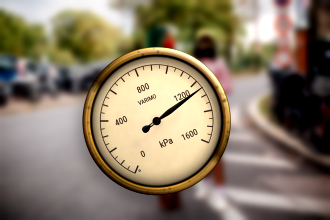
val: 1250kPa
